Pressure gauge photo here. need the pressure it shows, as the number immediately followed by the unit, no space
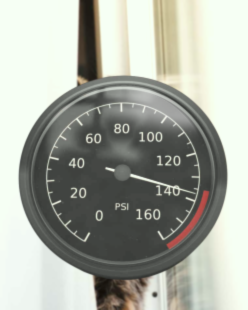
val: 137.5psi
